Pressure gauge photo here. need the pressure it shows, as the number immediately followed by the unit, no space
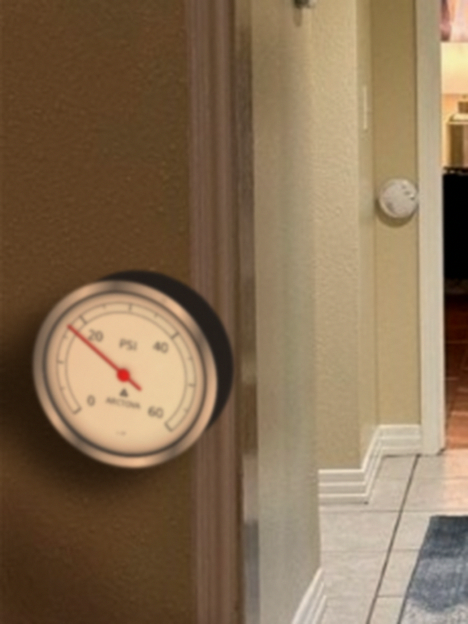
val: 17.5psi
